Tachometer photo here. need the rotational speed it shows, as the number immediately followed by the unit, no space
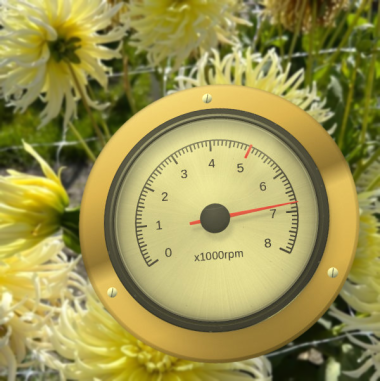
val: 6800rpm
